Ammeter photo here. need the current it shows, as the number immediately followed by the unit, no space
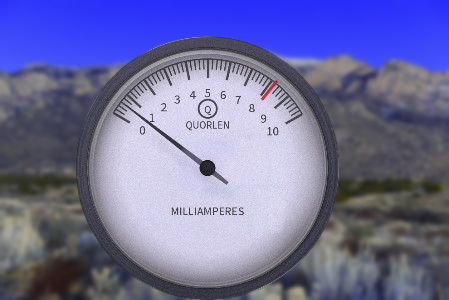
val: 0.6mA
